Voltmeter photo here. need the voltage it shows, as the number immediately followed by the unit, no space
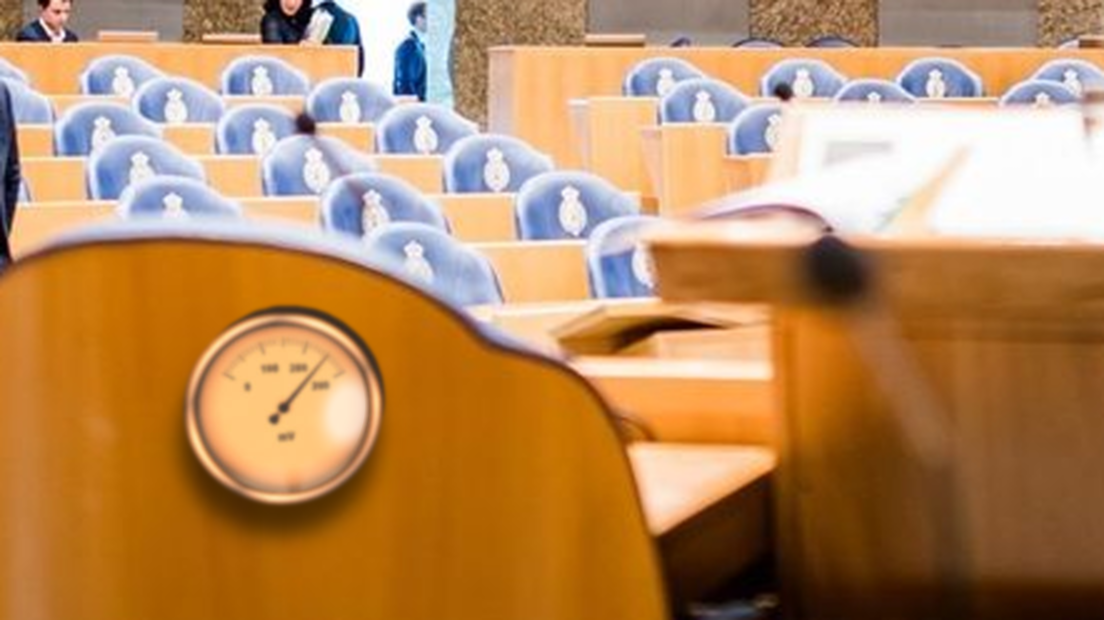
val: 250mV
